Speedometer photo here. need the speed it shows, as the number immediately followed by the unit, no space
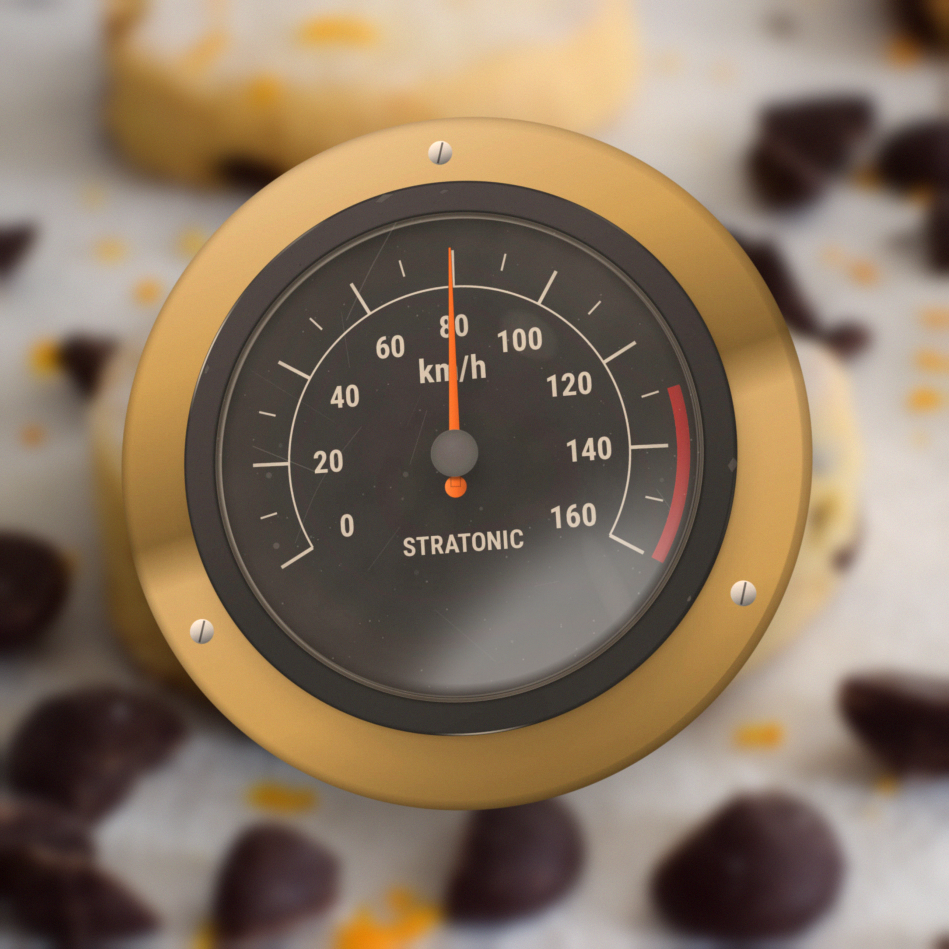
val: 80km/h
